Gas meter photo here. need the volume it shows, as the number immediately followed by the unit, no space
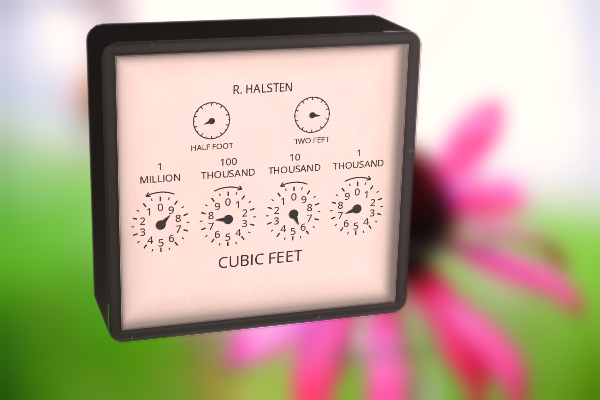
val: 875700ft³
